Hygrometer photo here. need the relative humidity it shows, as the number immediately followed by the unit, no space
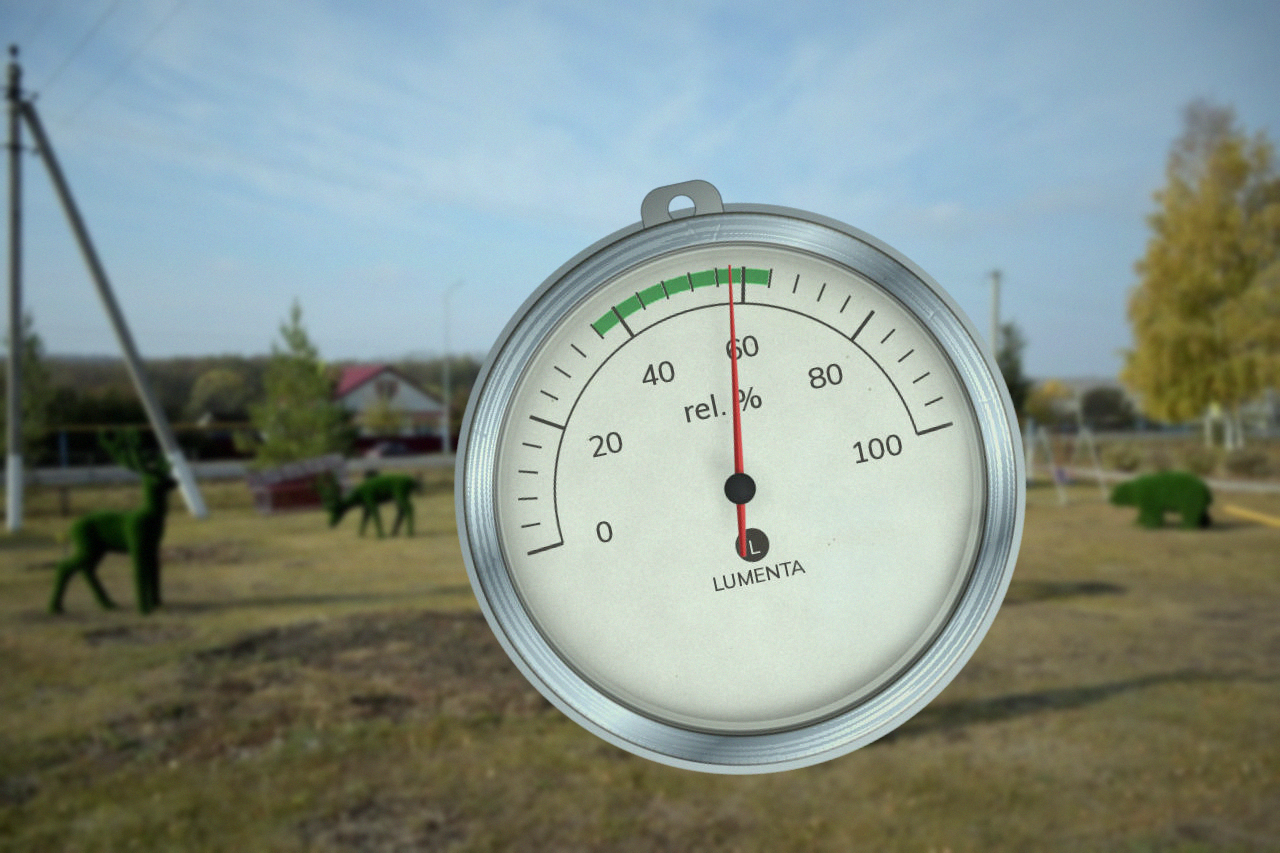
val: 58%
